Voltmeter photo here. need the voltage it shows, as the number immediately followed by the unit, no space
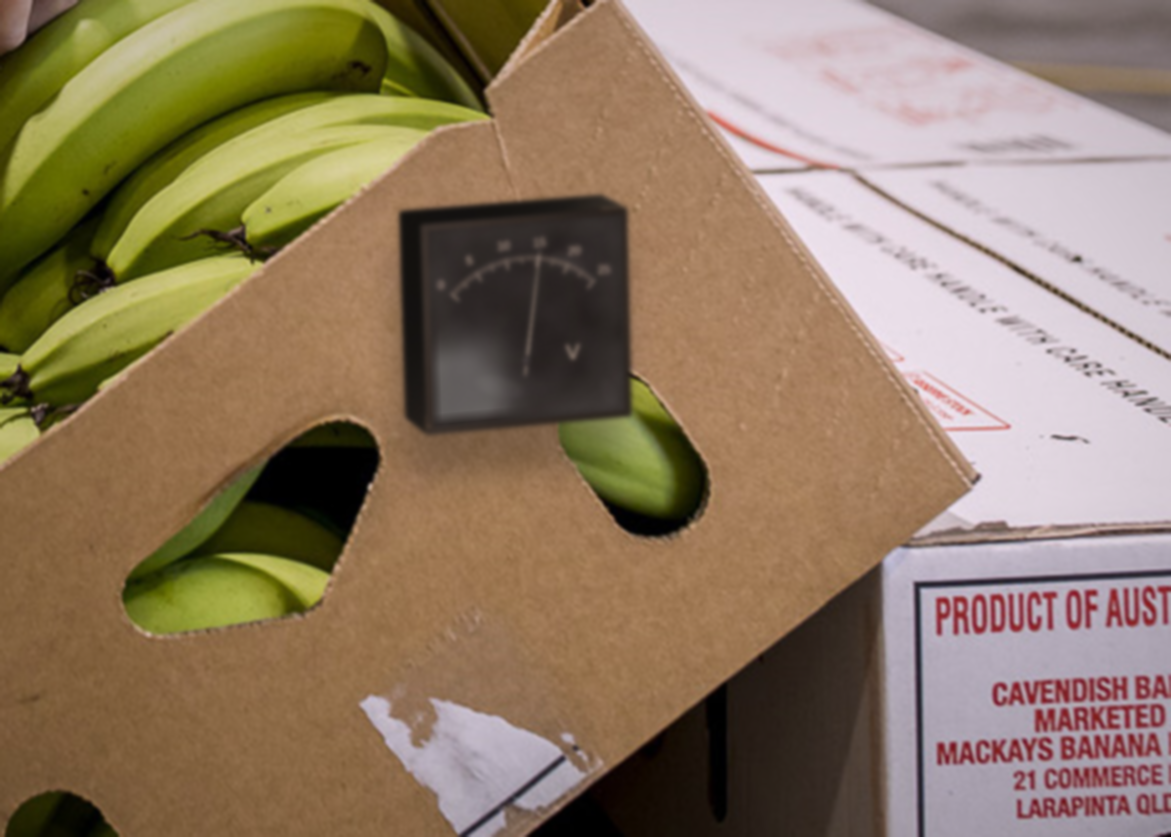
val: 15V
